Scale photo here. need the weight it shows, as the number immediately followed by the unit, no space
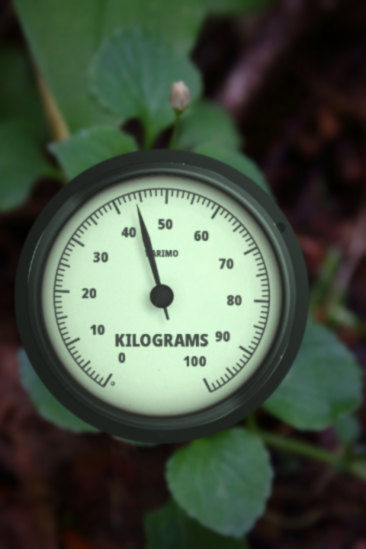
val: 44kg
